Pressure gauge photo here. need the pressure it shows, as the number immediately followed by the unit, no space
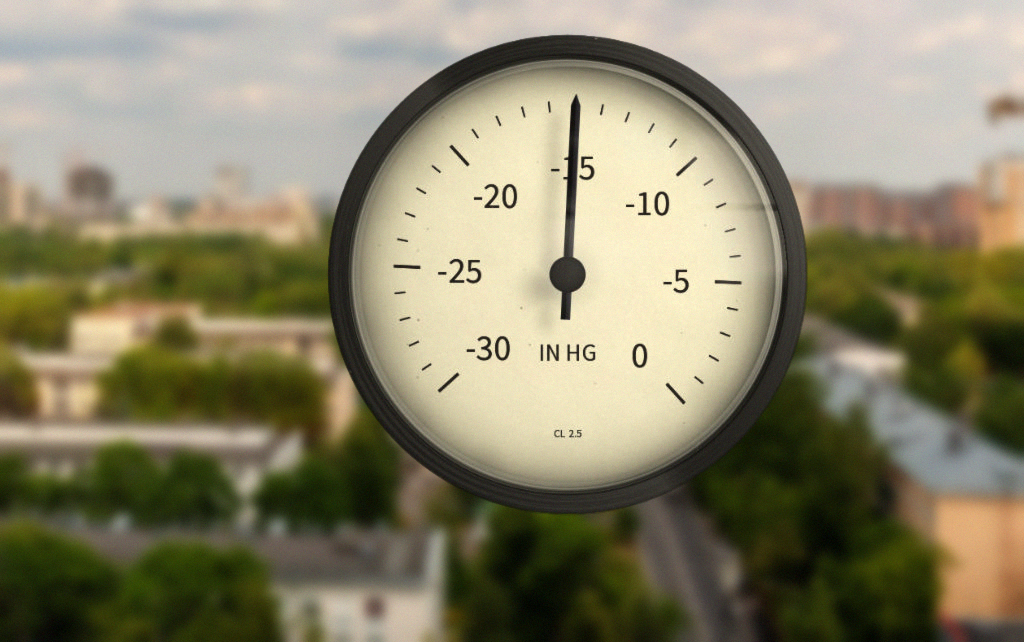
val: -15inHg
